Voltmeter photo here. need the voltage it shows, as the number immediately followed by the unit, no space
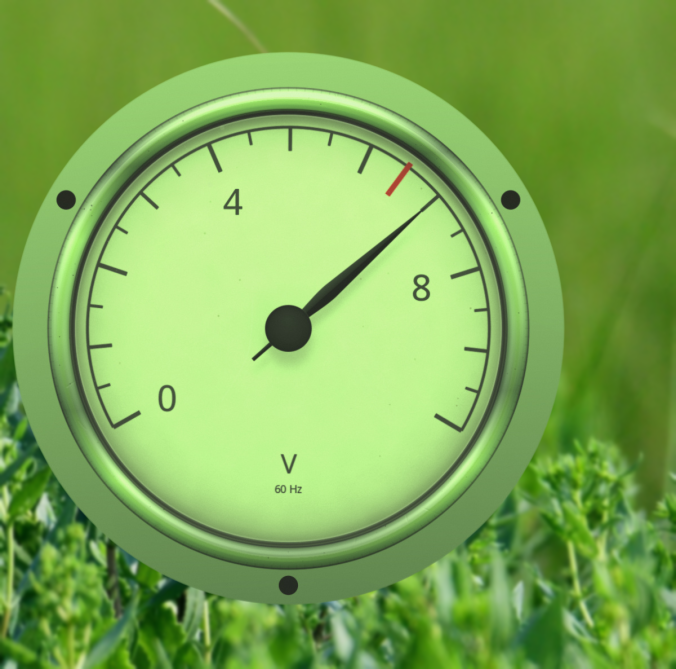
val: 7V
